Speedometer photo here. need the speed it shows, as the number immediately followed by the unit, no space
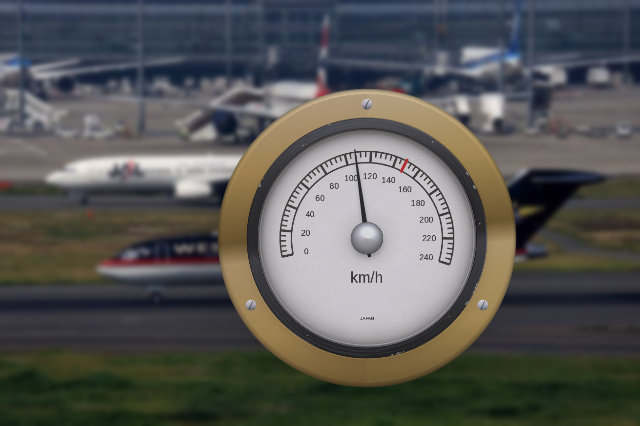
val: 108km/h
